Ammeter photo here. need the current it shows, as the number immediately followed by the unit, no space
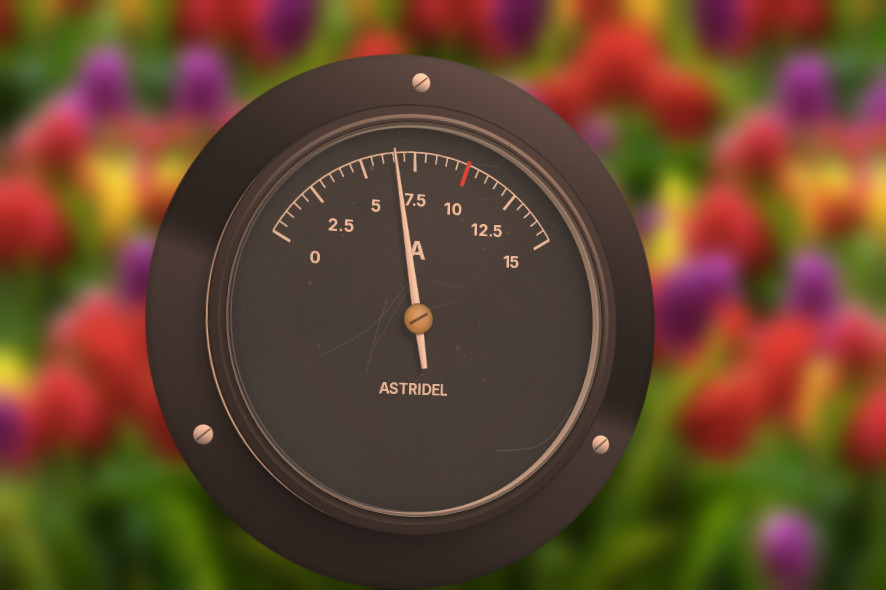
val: 6.5A
